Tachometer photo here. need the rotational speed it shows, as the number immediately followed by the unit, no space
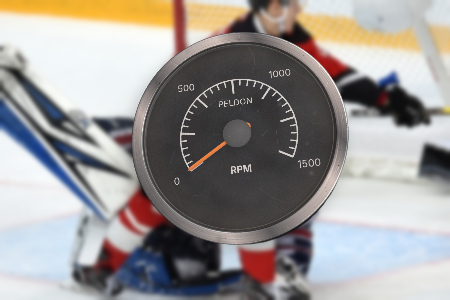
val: 0rpm
